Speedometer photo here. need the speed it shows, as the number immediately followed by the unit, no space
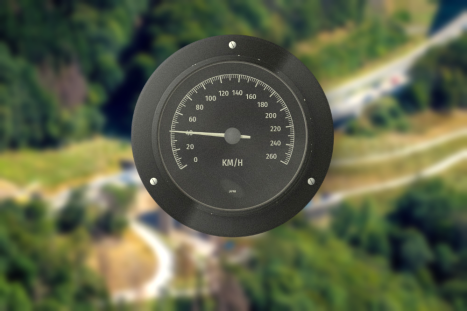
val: 40km/h
